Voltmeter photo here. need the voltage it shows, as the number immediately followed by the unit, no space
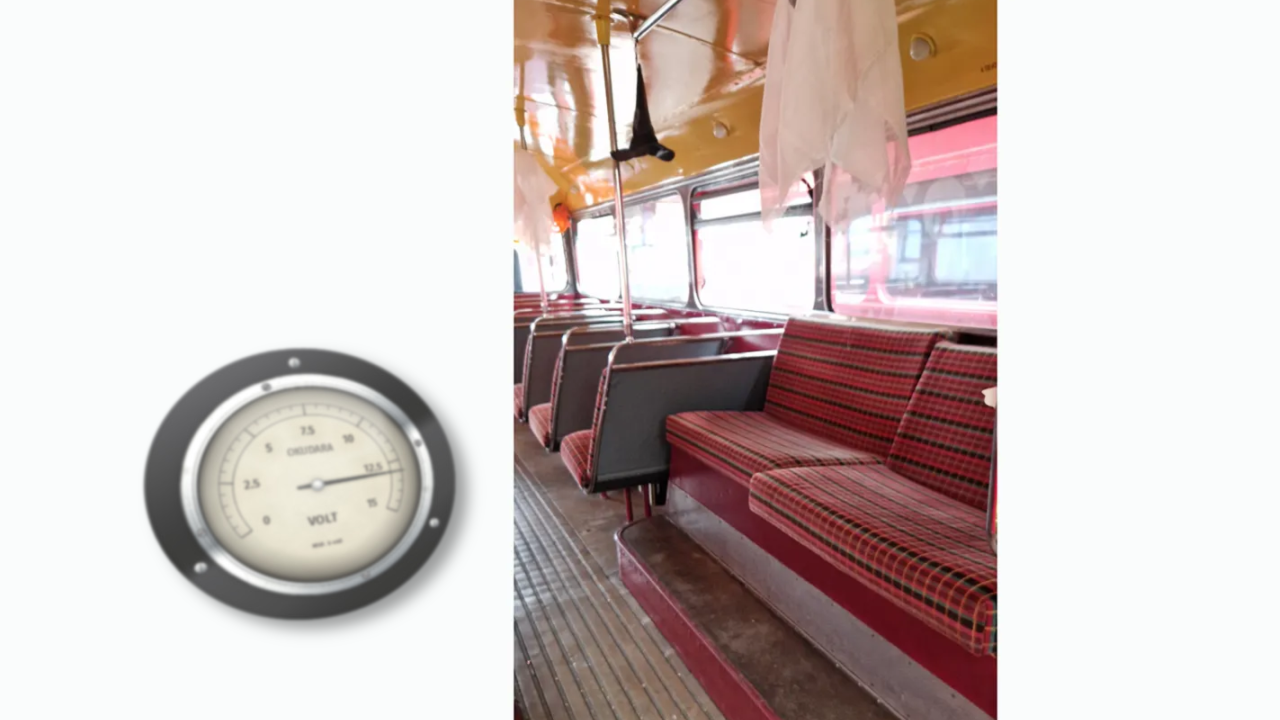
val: 13V
